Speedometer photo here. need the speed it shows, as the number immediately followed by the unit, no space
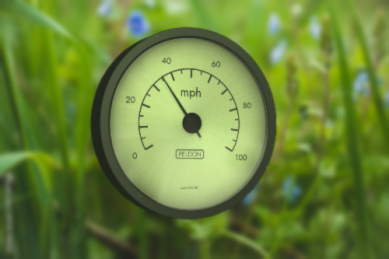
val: 35mph
